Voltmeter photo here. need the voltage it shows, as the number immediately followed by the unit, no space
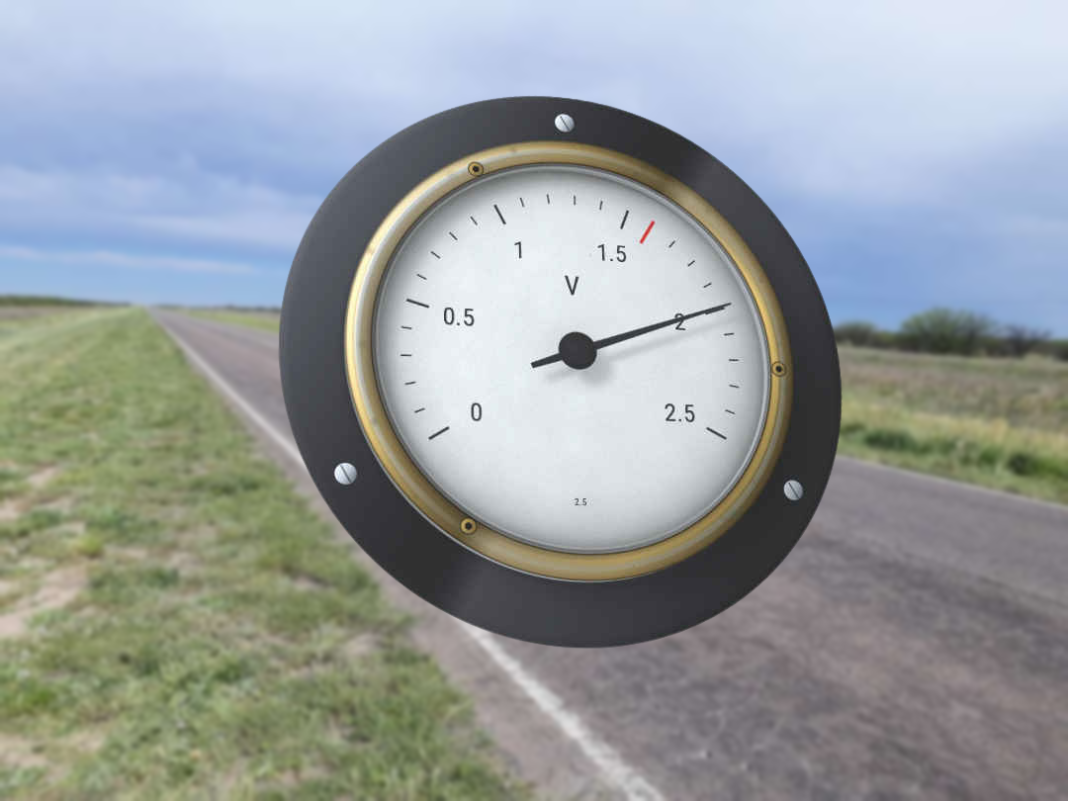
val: 2V
